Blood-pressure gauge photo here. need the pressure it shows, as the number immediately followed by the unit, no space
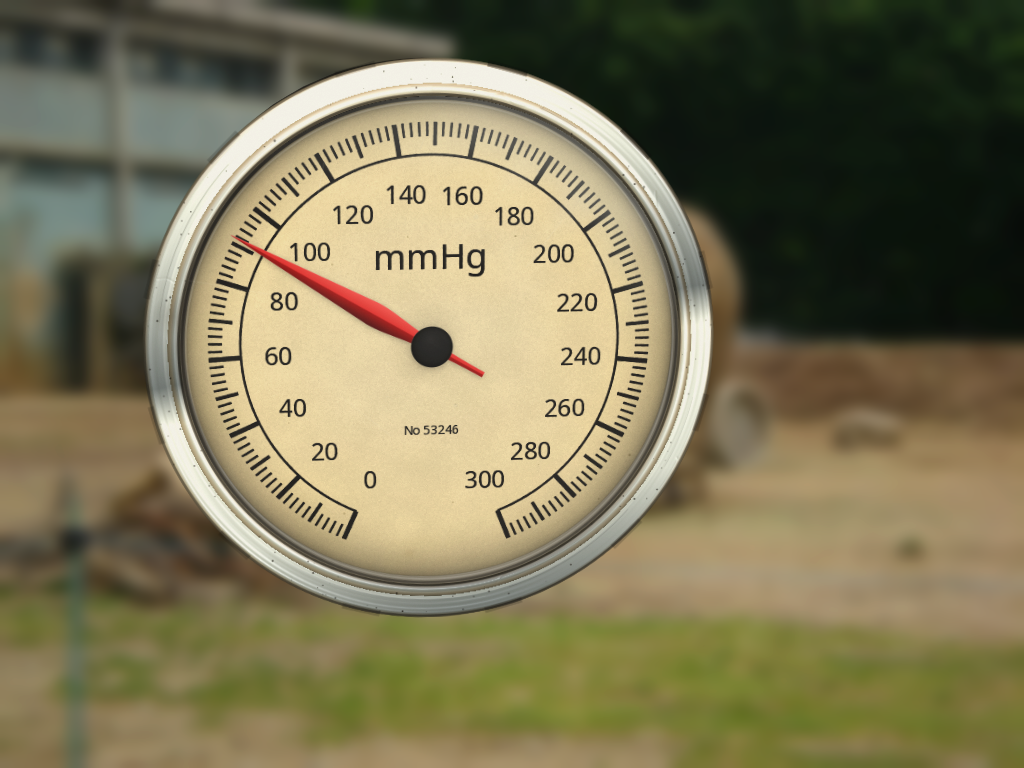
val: 92mmHg
